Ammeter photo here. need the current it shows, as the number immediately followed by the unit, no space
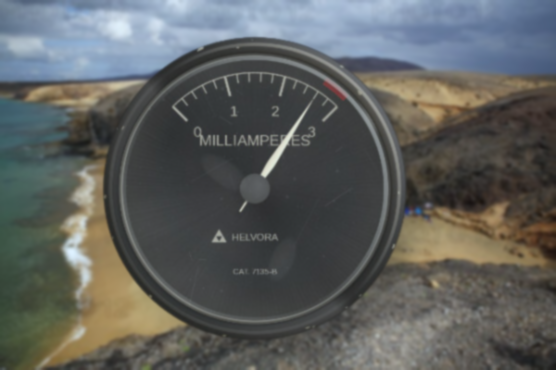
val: 2.6mA
